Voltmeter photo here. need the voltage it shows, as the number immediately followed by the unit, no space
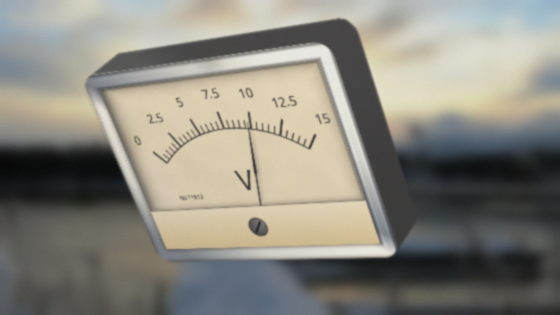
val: 10V
